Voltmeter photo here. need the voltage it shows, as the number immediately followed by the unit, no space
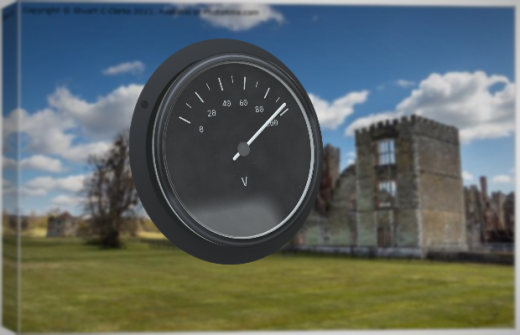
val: 95V
